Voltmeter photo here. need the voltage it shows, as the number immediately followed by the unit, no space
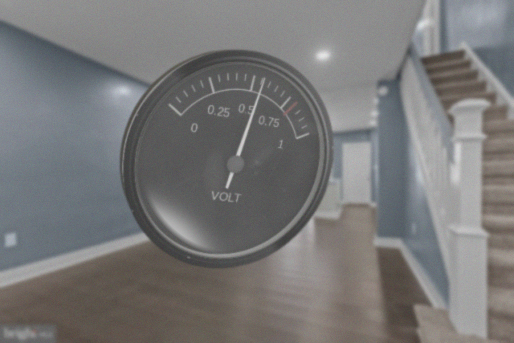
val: 0.55V
